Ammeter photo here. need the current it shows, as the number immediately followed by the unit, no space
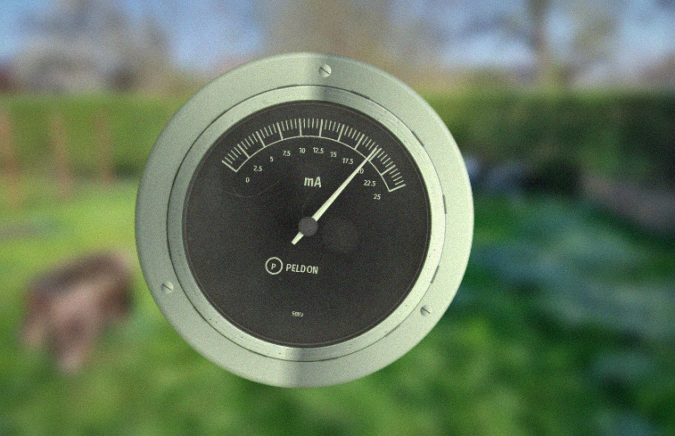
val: 19.5mA
